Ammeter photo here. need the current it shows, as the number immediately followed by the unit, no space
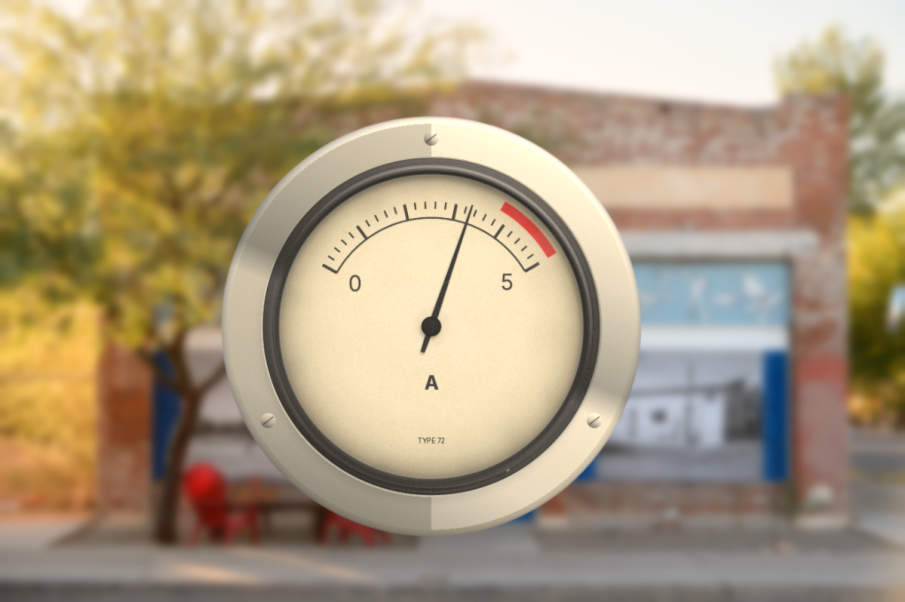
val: 3.3A
